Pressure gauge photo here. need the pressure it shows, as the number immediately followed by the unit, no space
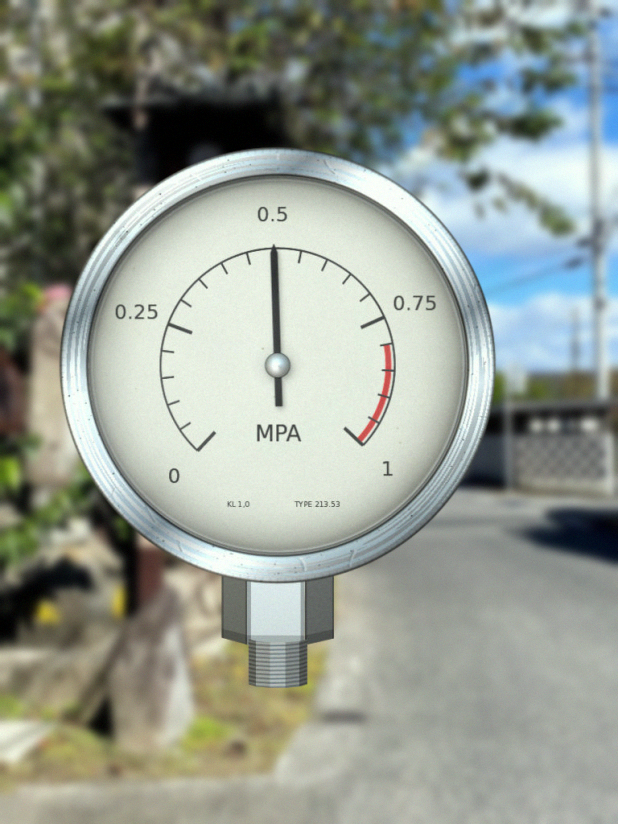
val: 0.5MPa
